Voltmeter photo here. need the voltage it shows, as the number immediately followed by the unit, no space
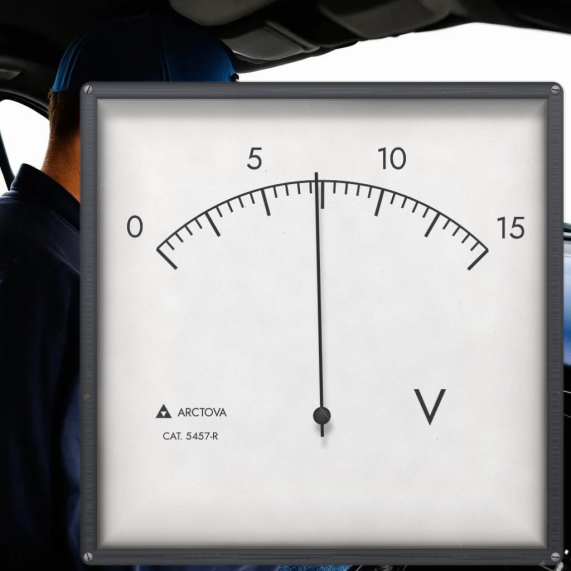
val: 7.25V
